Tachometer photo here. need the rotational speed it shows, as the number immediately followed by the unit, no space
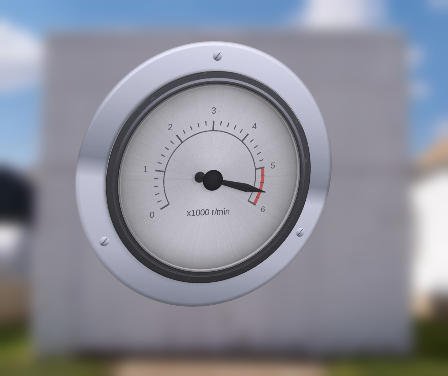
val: 5600rpm
